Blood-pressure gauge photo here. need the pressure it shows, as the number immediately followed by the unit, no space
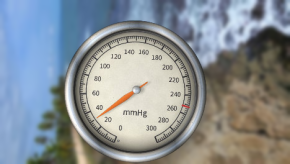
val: 30mmHg
